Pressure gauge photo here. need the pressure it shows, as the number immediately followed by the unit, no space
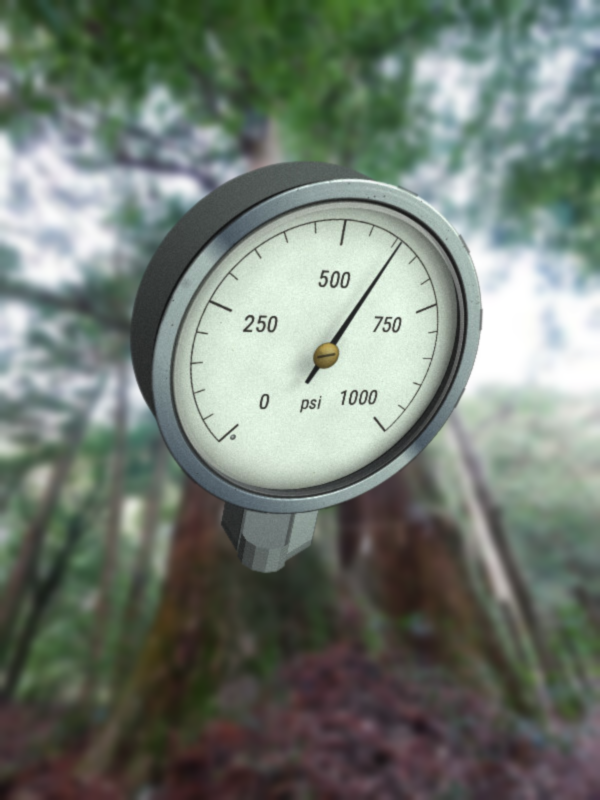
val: 600psi
